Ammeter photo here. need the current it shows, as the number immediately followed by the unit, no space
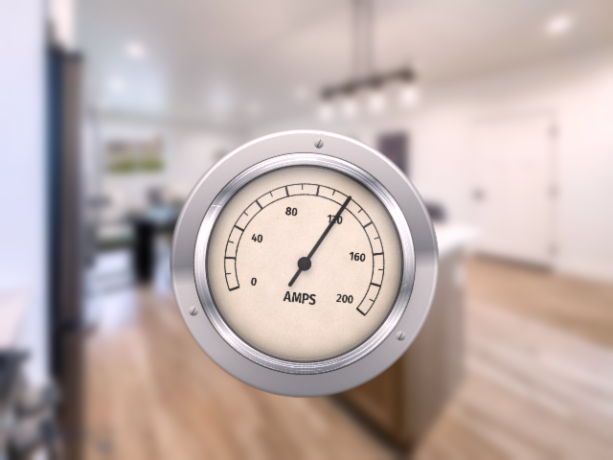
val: 120A
